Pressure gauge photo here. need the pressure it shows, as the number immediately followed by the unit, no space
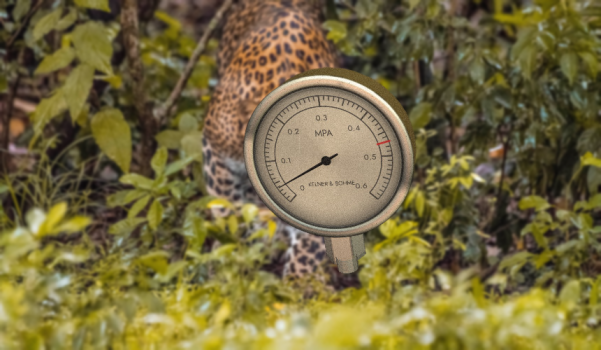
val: 0.04MPa
